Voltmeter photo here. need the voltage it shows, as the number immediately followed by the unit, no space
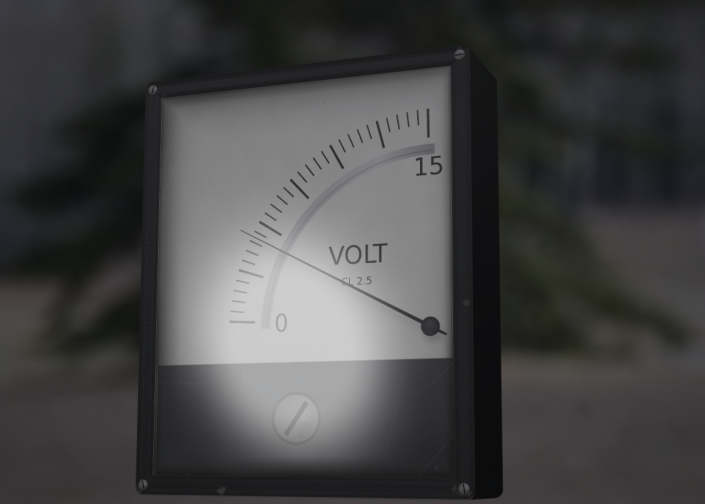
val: 4.25V
